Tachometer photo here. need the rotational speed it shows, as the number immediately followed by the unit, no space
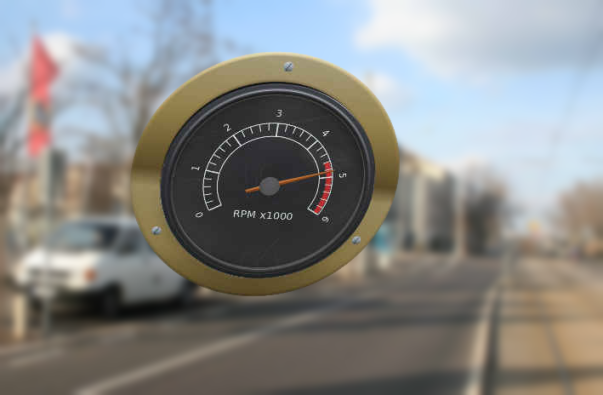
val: 4800rpm
